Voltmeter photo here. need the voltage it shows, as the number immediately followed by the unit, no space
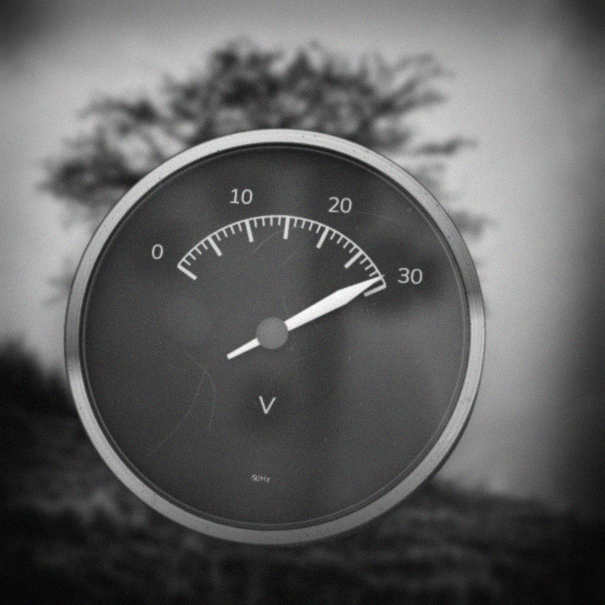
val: 29V
